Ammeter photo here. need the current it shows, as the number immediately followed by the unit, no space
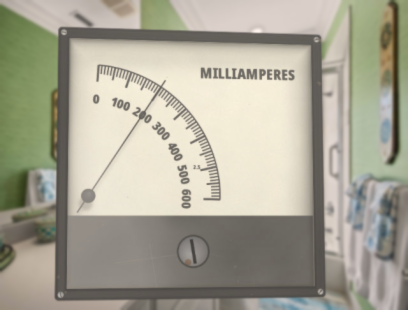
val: 200mA
